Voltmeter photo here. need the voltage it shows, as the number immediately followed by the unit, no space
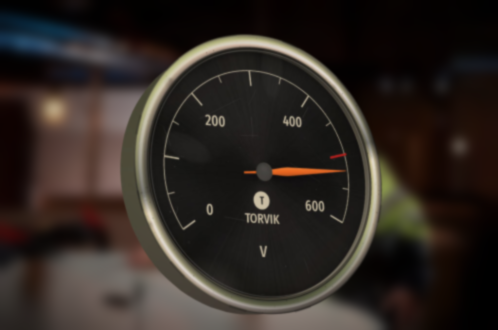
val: 525V
